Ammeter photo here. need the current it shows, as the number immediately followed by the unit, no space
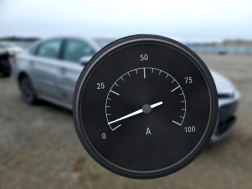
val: 5A
